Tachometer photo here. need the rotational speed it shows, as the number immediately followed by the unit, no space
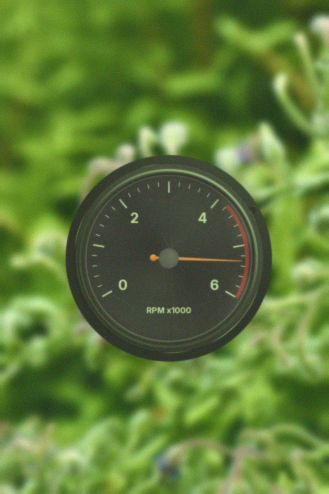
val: 5300rpm
